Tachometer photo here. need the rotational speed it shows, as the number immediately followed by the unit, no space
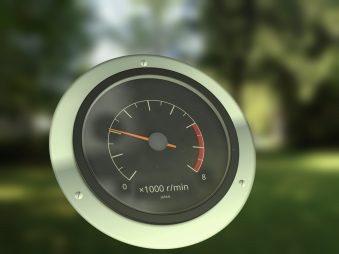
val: 2000rpm
